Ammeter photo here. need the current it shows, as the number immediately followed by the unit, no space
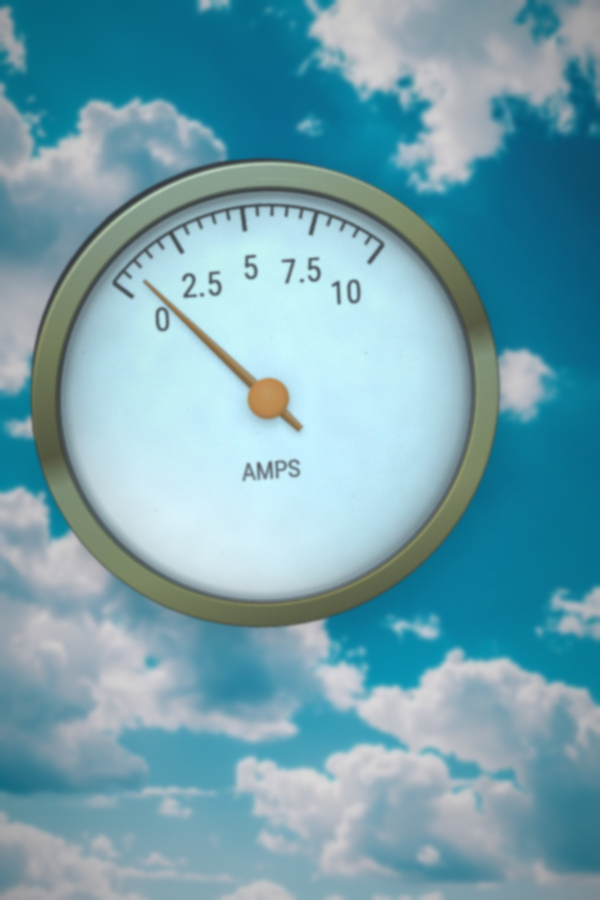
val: 0.75A
